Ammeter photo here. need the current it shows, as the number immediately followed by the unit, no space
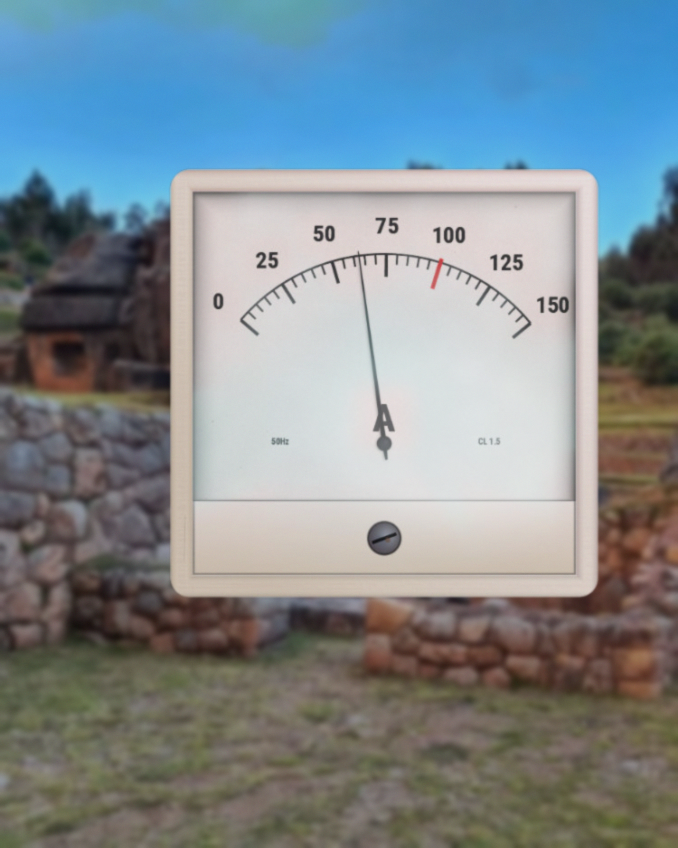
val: 62.5A
